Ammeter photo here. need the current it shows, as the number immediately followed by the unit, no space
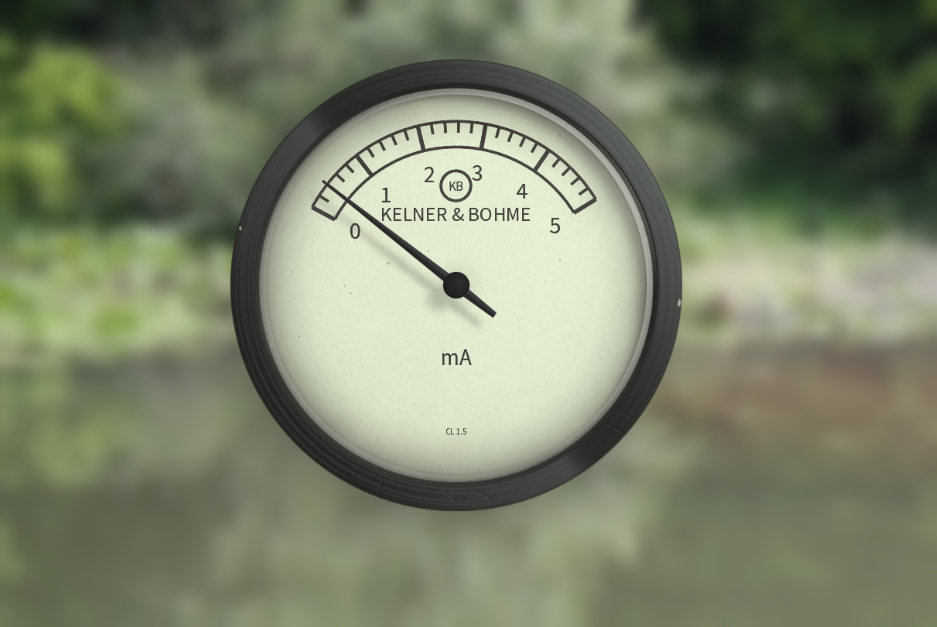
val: 0.4mA
